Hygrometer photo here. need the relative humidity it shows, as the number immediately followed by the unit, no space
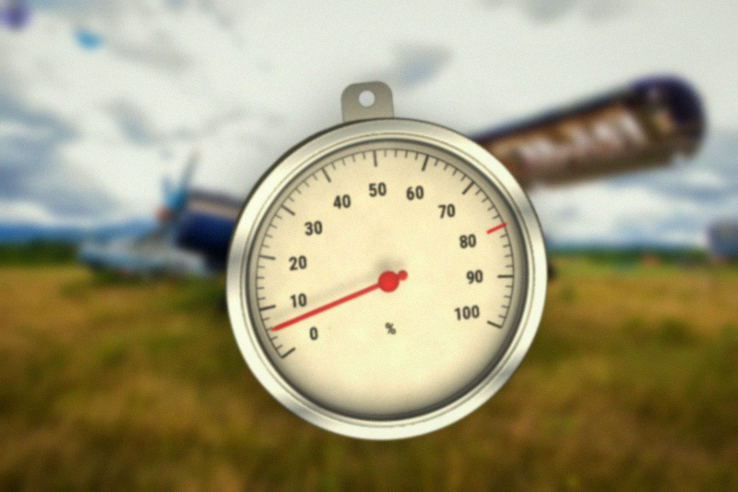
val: 6%
